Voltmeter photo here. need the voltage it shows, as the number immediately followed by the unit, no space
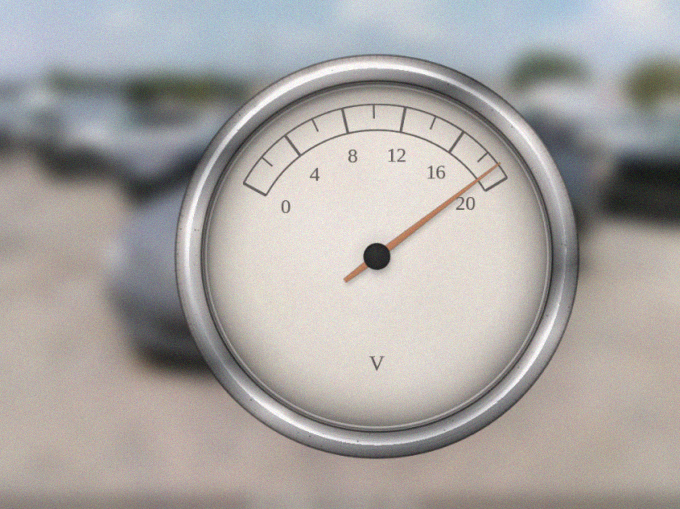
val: 19V
